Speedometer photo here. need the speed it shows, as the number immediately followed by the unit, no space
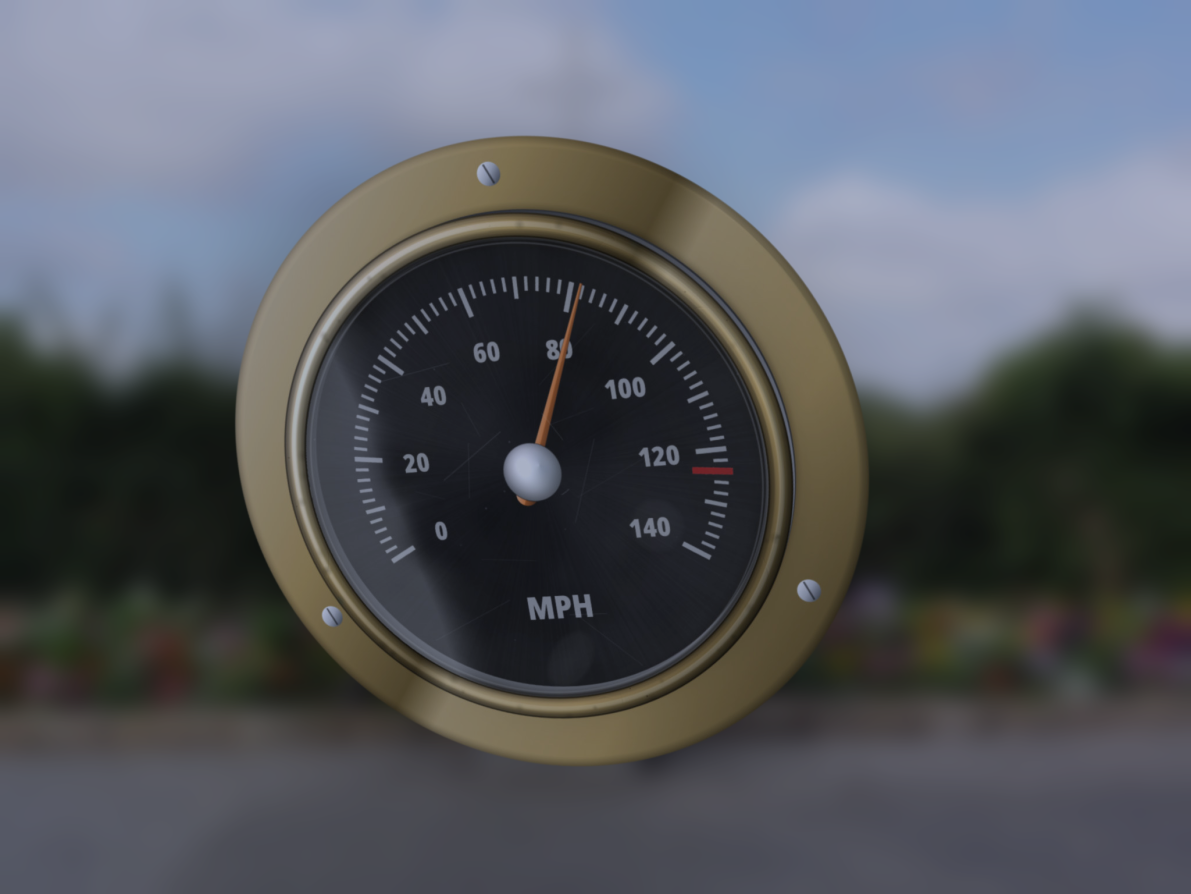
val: 82mph
